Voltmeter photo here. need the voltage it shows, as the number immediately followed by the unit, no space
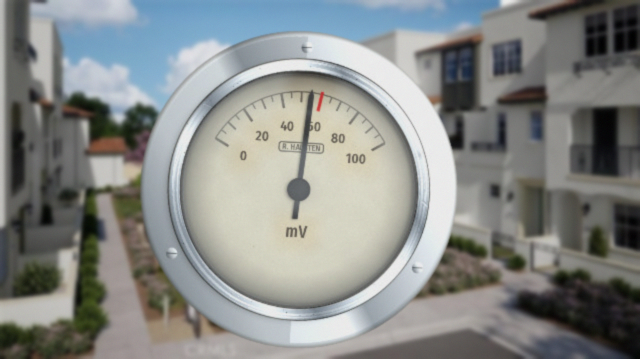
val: 55mV
